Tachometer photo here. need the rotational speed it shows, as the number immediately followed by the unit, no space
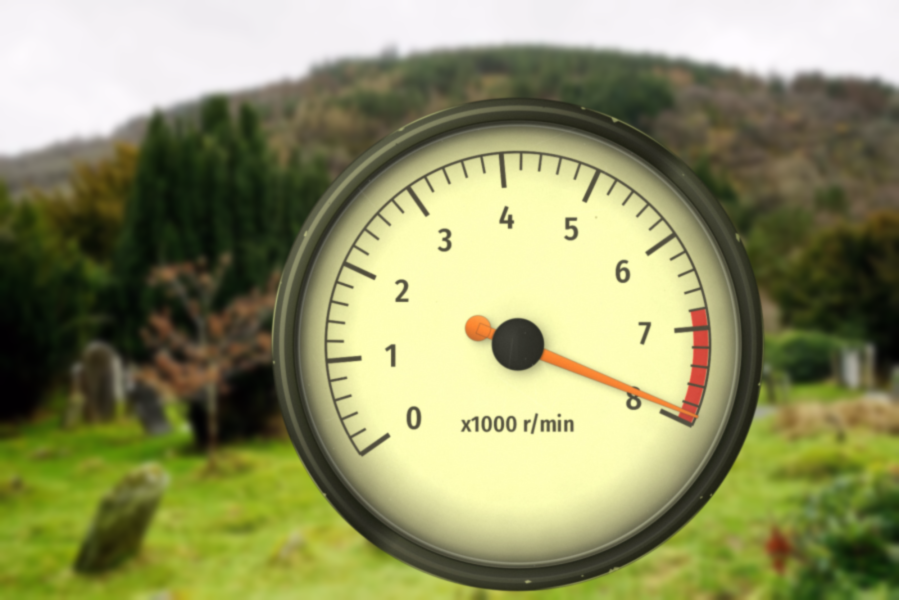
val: 7900rpm
